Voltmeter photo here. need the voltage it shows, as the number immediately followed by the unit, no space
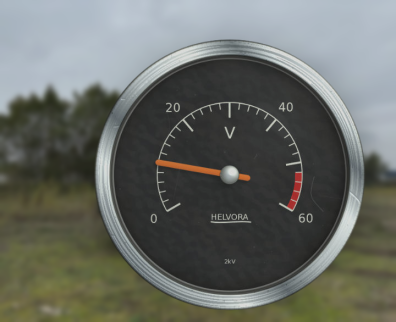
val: 10V
